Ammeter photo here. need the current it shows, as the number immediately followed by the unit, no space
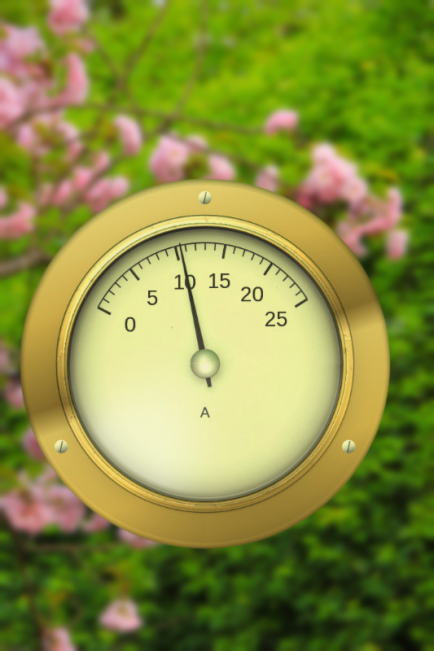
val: 10.5A
